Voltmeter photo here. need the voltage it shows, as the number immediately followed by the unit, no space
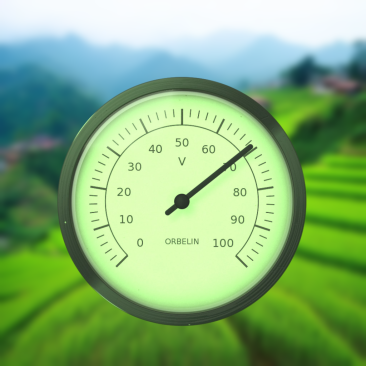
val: 69V
